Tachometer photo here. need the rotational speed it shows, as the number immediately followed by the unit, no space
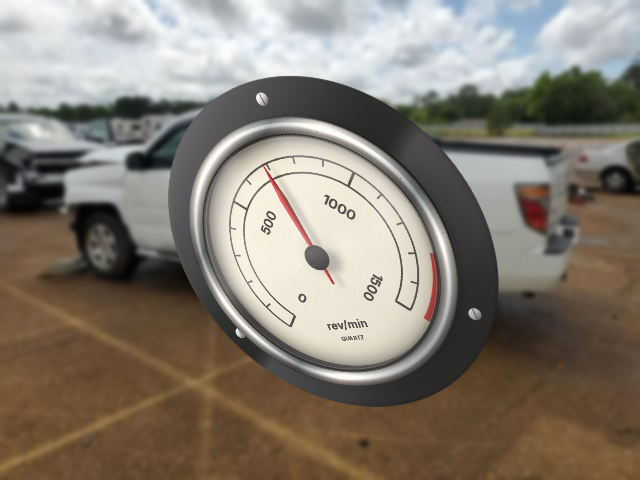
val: 700rpm
